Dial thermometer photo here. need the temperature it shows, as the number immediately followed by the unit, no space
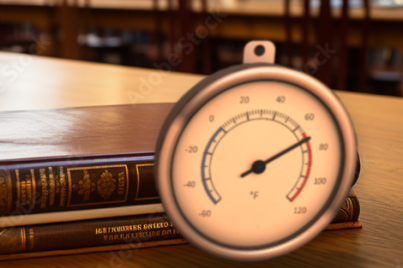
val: 70°F
